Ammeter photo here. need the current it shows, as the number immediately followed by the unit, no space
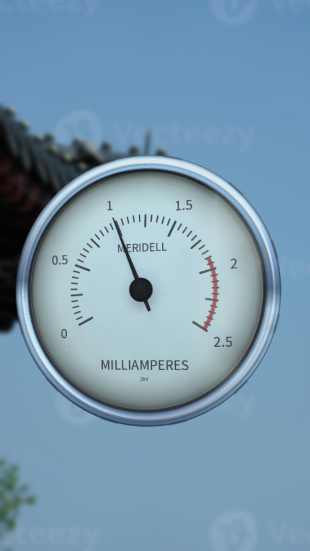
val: 1mA
